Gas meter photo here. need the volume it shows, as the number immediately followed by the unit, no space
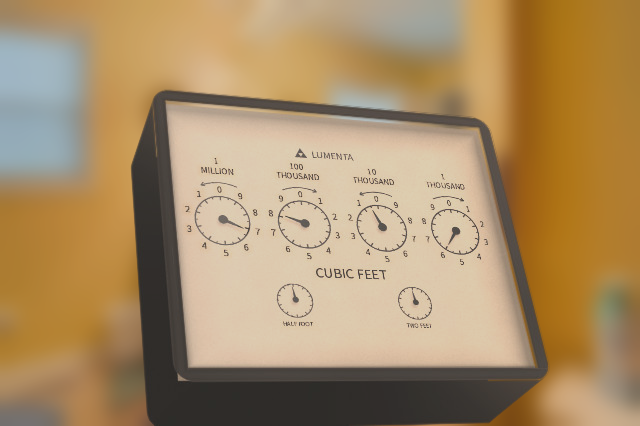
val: 680600ft³
